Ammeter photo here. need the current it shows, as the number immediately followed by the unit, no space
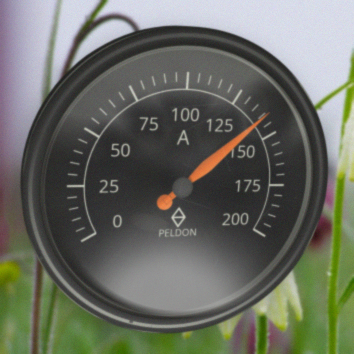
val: 140A
